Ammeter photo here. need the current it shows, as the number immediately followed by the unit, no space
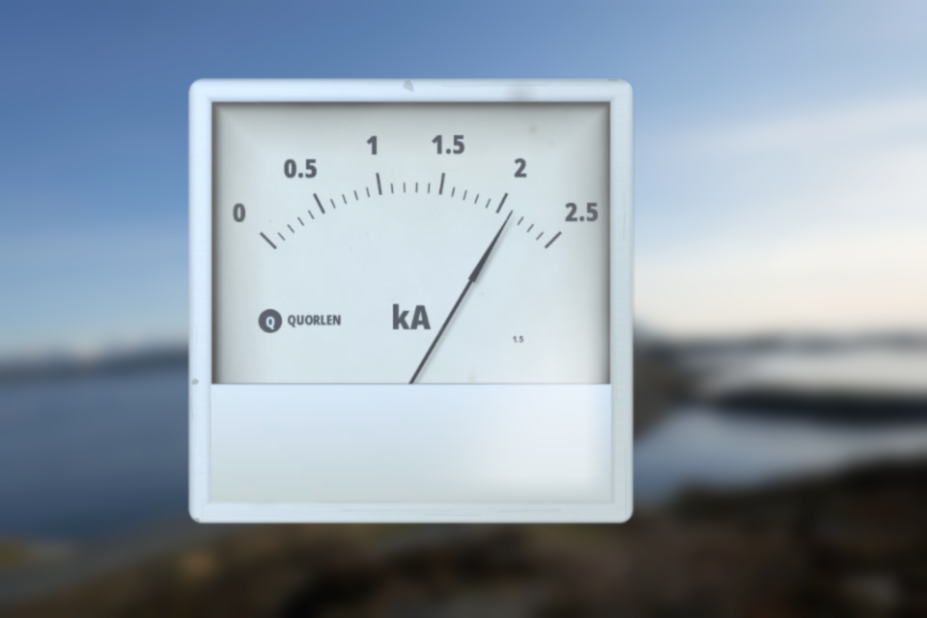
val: 2.1kA
